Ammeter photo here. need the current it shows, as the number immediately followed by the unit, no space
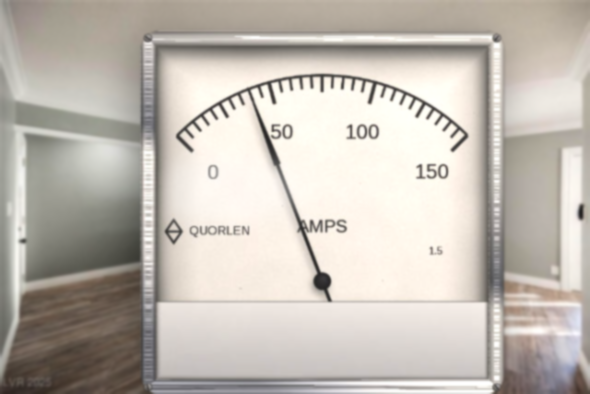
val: 40A
